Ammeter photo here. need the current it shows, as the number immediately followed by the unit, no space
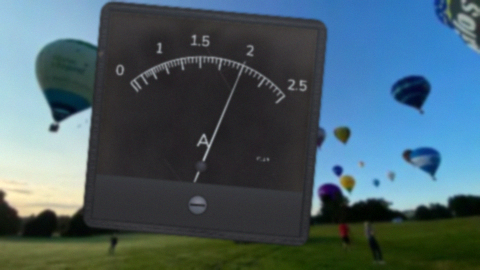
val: 2A
